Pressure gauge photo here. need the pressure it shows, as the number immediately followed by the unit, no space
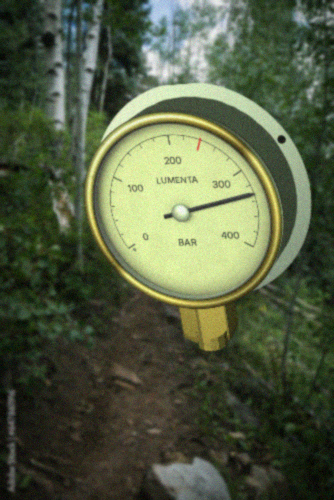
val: 330bar
